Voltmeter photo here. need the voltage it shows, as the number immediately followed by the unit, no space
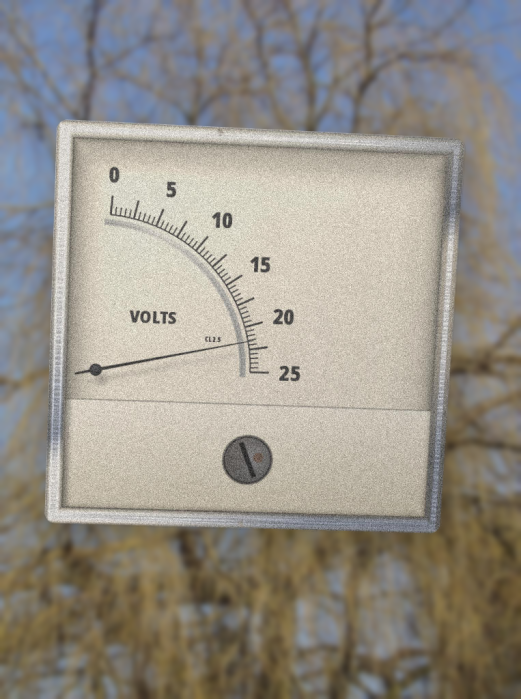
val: 21.5V
